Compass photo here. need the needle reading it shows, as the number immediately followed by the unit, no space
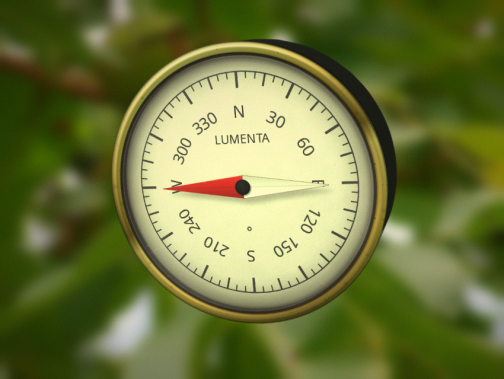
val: 270°
